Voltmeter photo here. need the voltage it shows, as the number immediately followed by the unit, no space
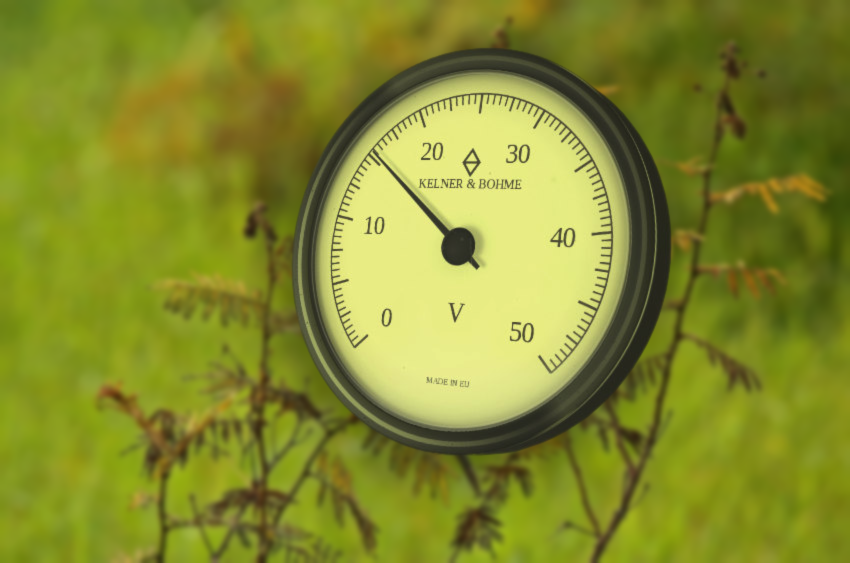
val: 15.5V
